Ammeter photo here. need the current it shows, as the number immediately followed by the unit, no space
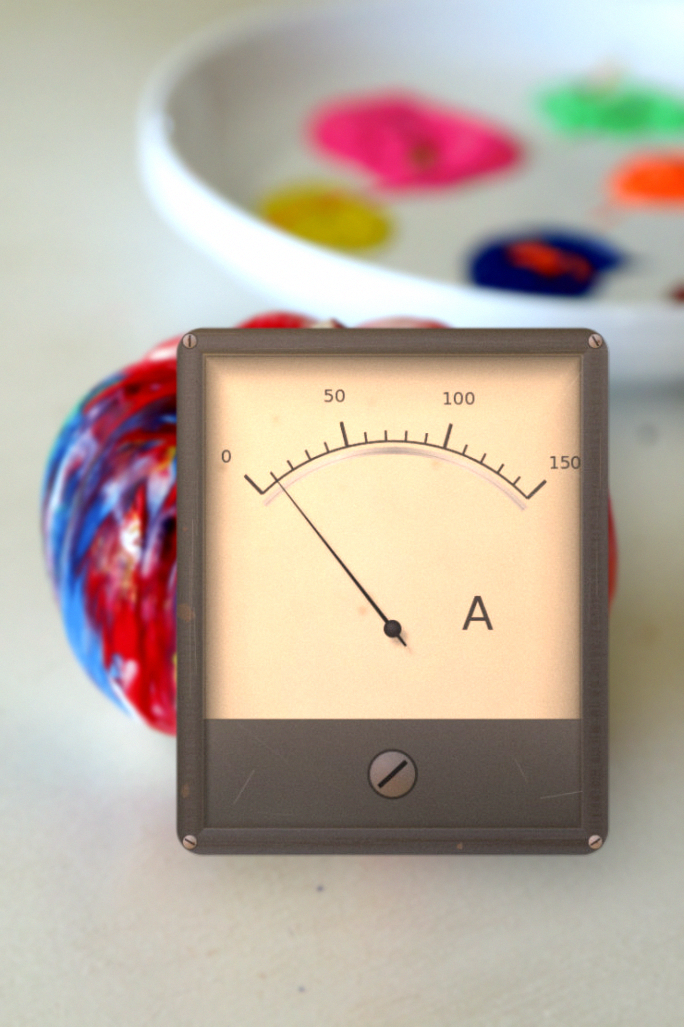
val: 10A
